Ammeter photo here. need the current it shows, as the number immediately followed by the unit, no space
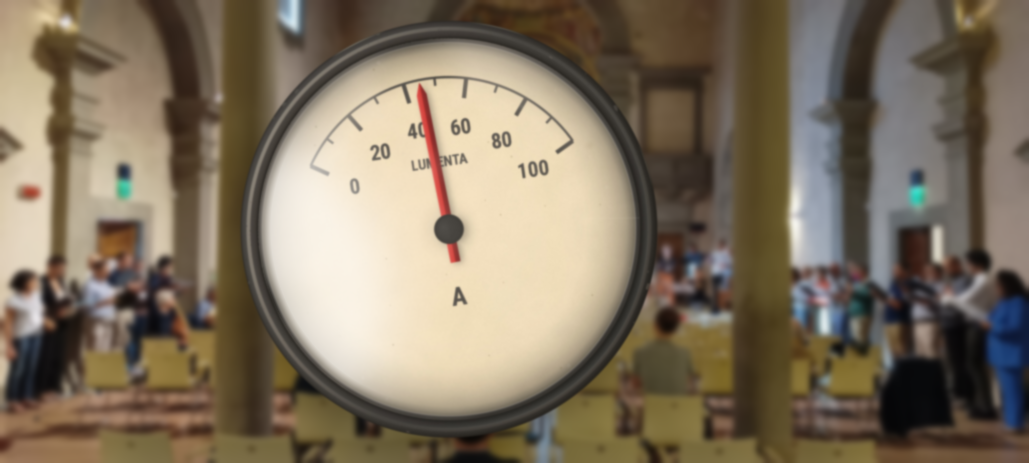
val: 45A
